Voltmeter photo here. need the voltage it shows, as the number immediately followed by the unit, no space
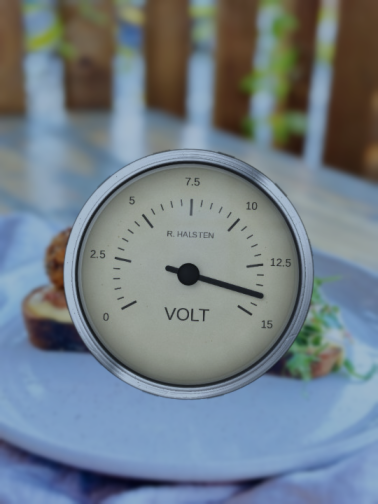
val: 14V
